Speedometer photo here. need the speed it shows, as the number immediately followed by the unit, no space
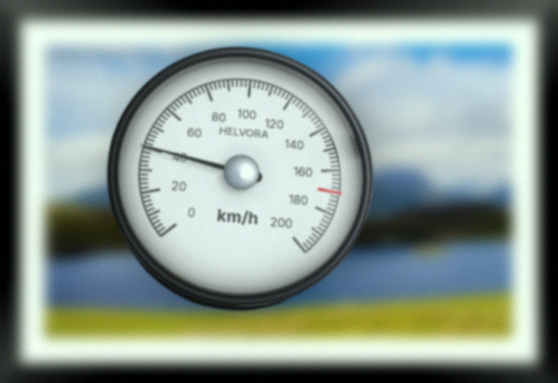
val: 40km/h
